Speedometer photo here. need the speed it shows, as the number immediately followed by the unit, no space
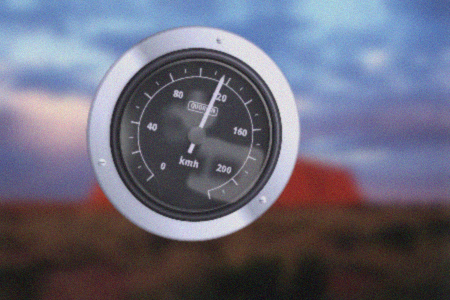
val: 115km/h
